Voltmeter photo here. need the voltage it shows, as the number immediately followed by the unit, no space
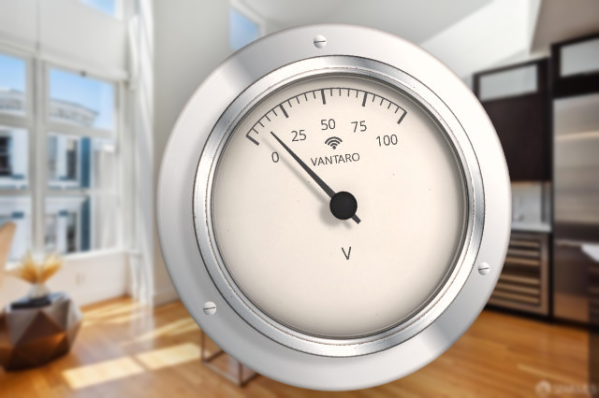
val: 10V
